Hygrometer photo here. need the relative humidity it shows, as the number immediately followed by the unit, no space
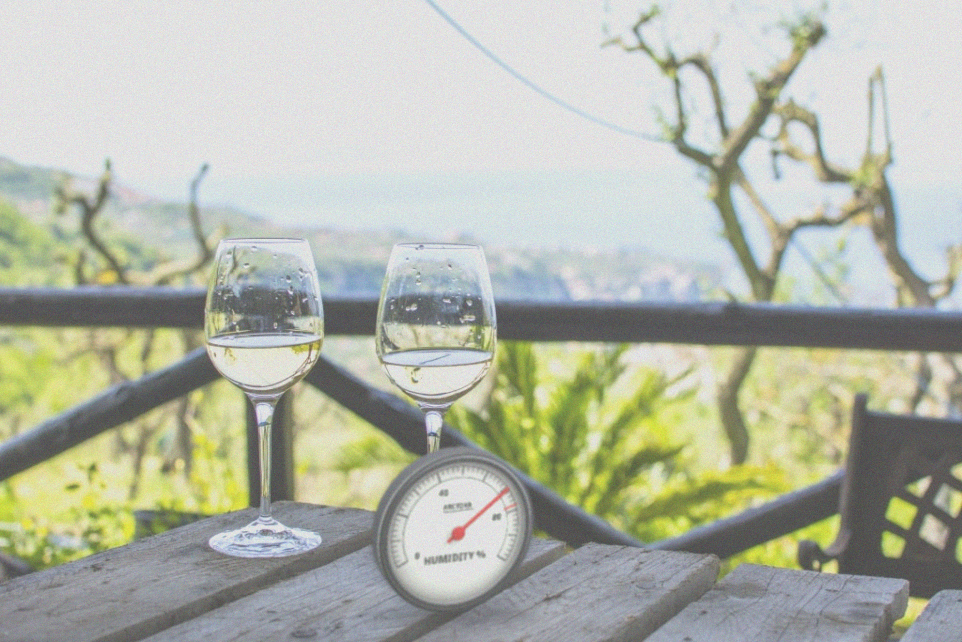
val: 70%
